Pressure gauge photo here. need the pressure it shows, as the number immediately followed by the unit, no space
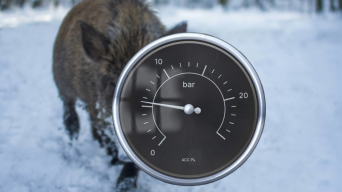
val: 5.5bar
